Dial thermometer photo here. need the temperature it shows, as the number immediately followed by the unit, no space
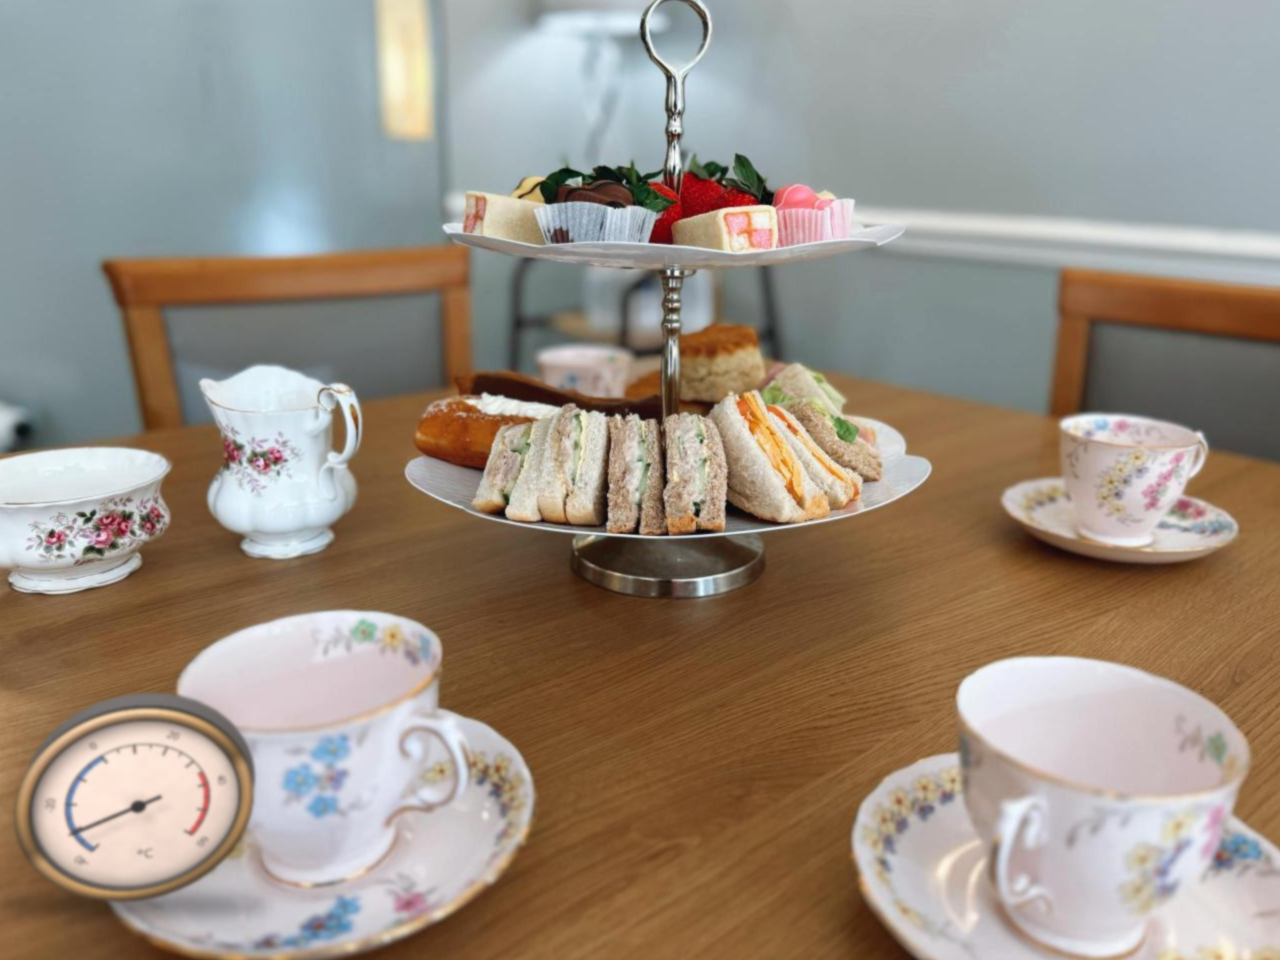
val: -30°C
